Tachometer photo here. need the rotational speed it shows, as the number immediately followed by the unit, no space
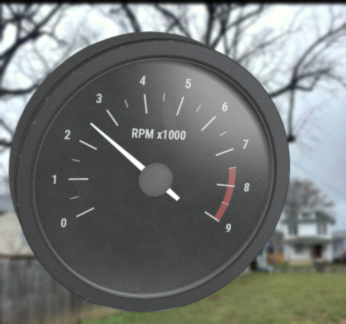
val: 2500rpm
